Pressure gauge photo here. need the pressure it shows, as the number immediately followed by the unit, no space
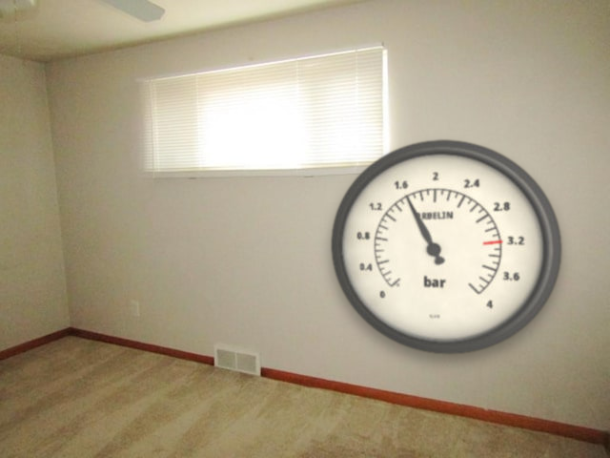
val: 1.6bar
